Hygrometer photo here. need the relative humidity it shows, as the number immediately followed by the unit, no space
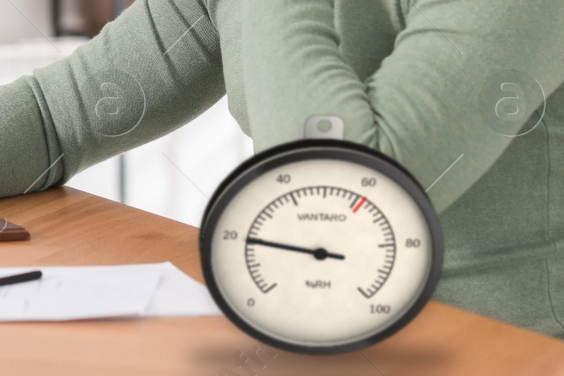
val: 20%
